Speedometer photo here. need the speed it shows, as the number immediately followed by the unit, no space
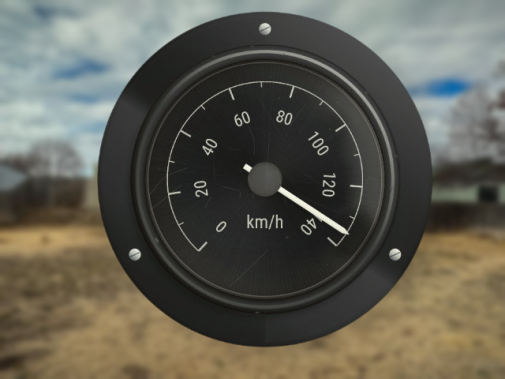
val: 135km/h
